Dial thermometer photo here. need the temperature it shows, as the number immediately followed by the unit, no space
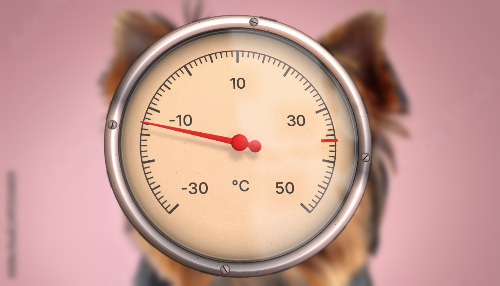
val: -13°C
